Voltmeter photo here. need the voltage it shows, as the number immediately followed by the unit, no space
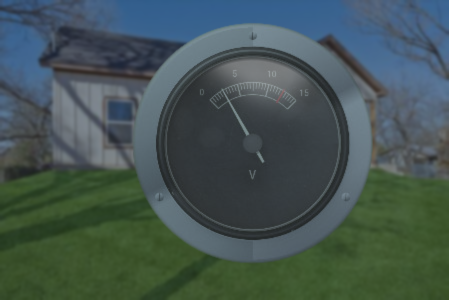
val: 2.5V
